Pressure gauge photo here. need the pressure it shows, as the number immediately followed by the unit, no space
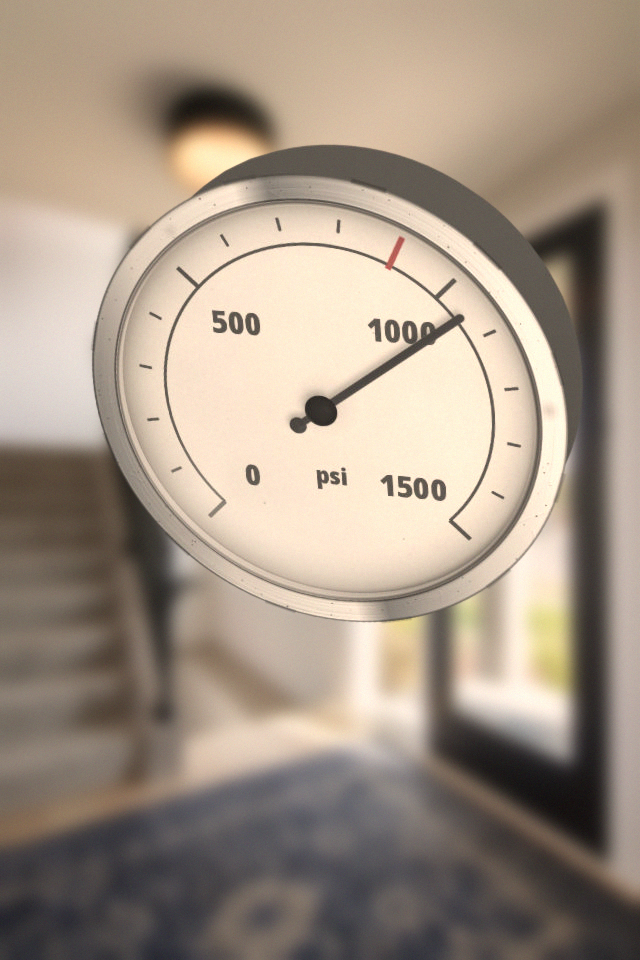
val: 1050psi
